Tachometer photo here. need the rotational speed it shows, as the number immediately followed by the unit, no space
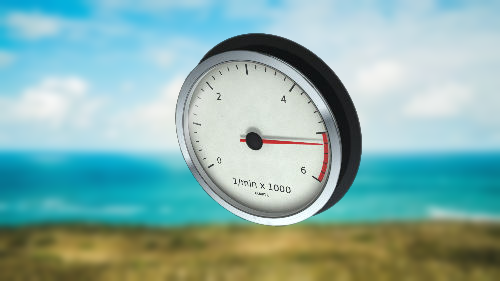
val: 5200rpm
